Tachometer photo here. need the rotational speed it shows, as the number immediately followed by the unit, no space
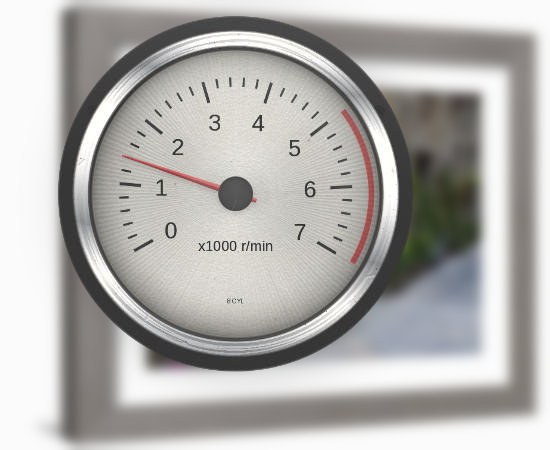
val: 1400rpm
